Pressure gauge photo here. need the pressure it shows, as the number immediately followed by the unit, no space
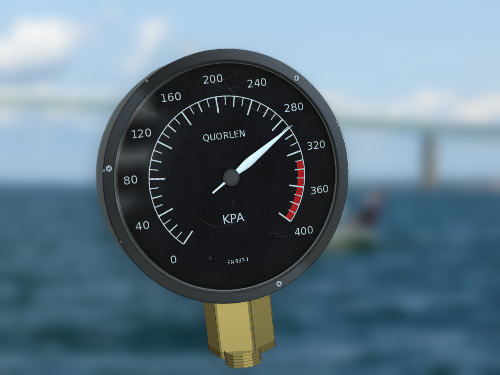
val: 290kPa
